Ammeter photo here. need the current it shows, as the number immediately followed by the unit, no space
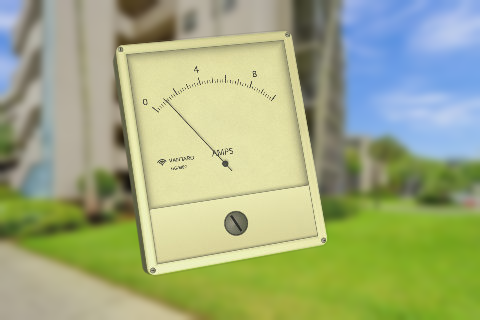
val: 1A
